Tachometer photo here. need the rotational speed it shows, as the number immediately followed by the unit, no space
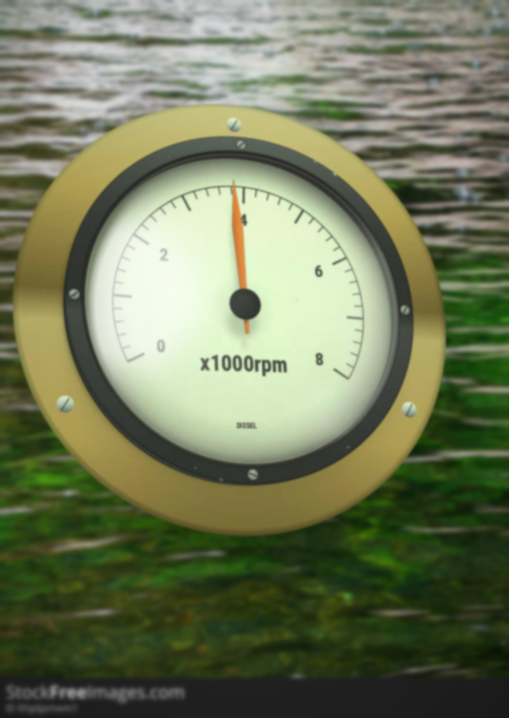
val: 3800rpm
